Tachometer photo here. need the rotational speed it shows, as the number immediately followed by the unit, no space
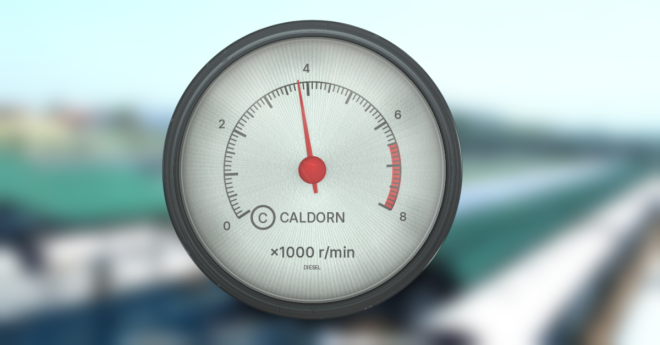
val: 3800rpm
